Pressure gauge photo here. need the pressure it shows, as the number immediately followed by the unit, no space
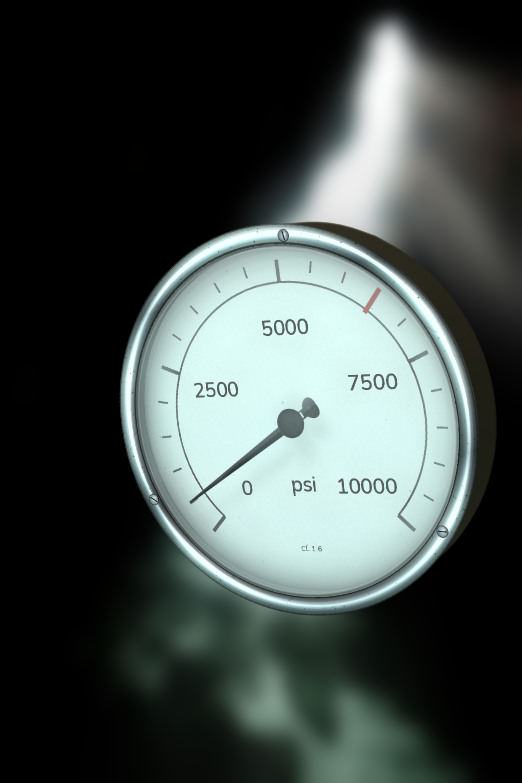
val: 500psi
